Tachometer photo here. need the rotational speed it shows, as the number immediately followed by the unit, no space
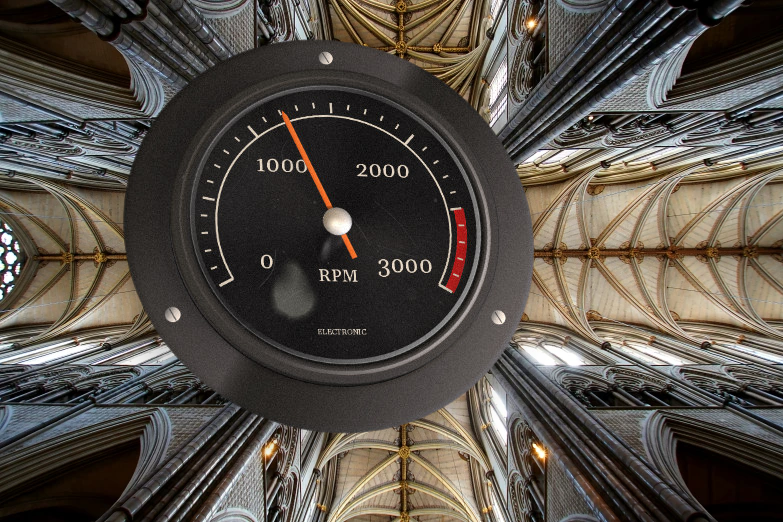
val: 1200rpm
